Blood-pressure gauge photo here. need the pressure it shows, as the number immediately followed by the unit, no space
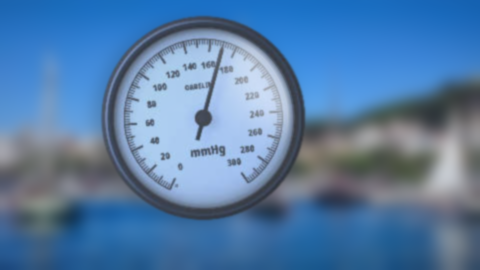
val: 170mmHg
